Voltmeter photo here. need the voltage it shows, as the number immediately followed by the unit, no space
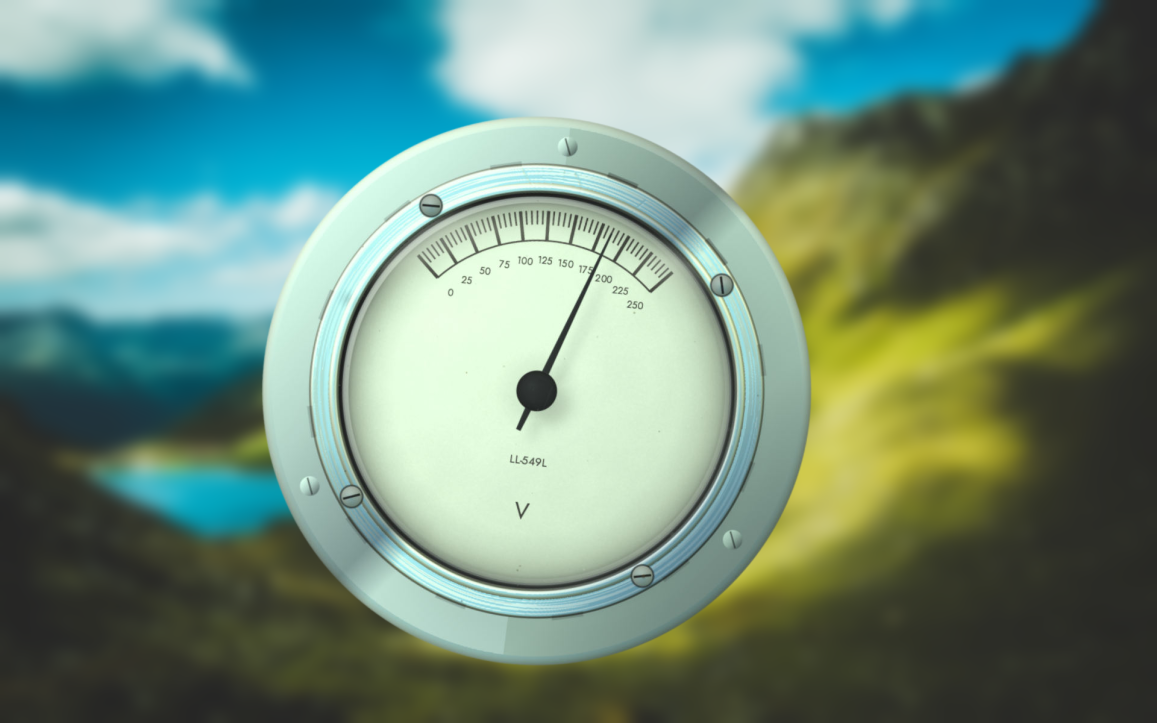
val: 185V
